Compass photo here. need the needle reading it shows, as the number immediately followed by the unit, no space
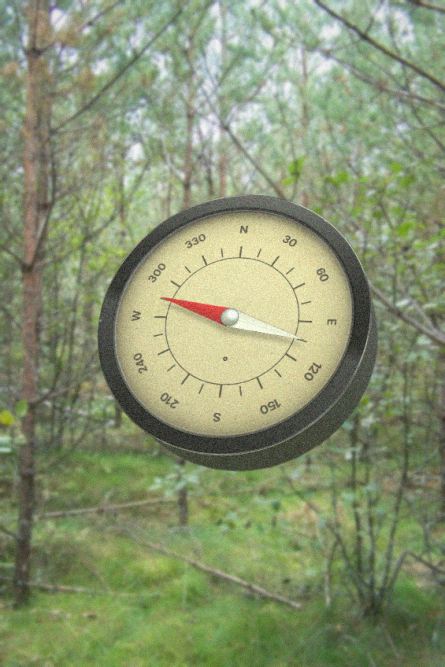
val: 285°
